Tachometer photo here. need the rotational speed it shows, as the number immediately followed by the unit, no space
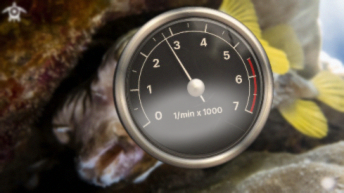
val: 2750rpm
